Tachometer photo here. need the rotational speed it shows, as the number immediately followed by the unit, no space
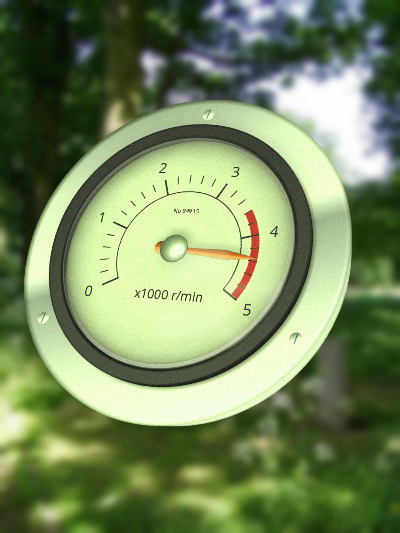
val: 4400rpm
